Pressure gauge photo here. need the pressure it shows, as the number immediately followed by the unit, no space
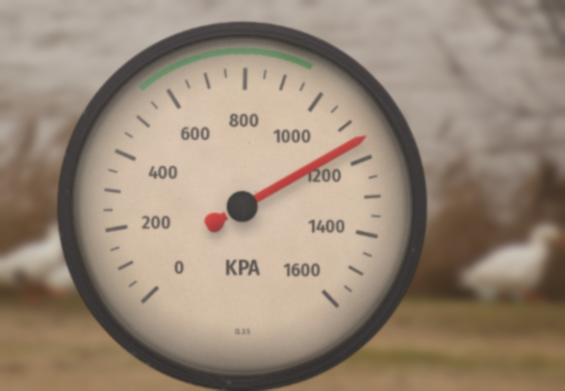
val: 1150kPa
